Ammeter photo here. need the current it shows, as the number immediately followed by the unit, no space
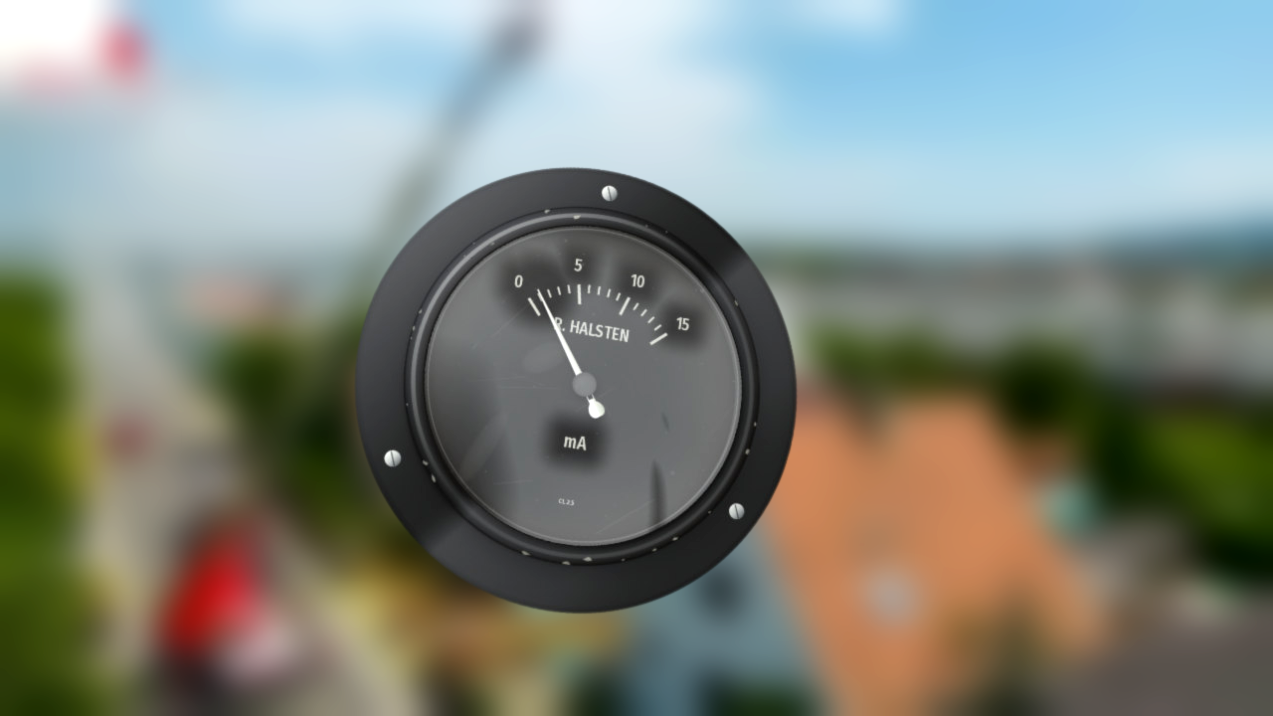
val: 1mA
